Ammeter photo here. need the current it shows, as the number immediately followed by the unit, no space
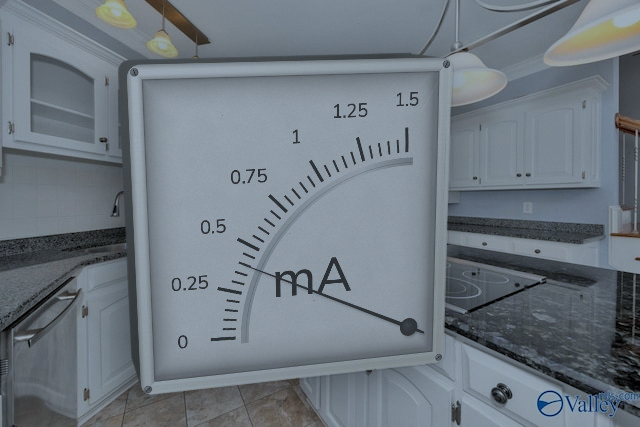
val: 0.4mA
